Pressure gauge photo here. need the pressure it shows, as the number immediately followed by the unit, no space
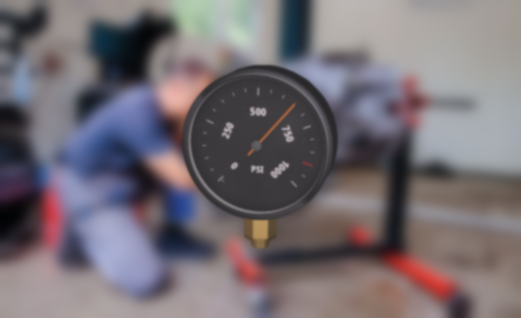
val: 650psi
